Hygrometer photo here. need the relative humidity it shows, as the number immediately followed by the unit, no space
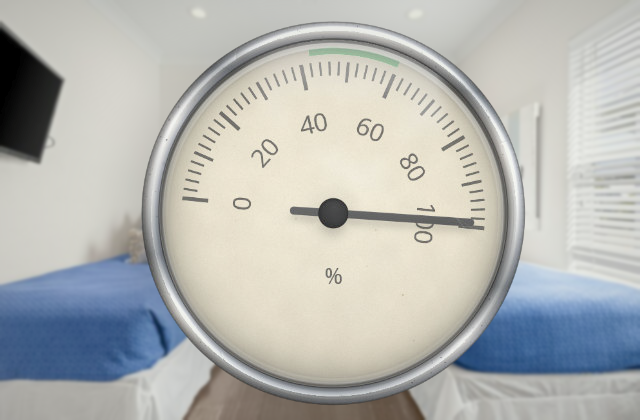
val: 99%
